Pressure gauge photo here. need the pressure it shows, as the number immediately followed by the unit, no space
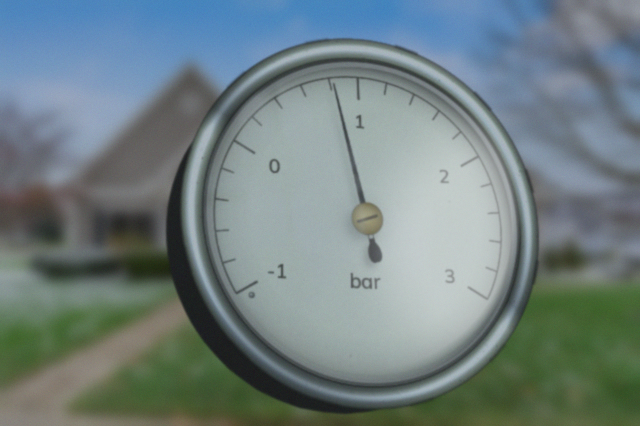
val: 0.8bar
